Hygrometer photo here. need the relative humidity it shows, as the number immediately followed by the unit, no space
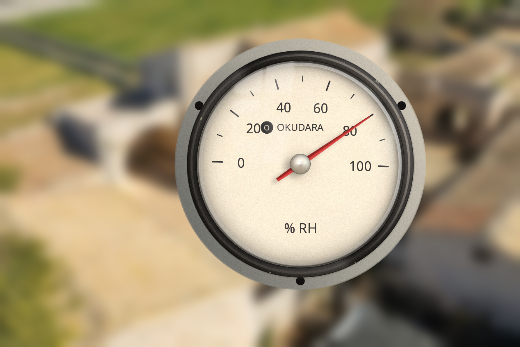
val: 80%
